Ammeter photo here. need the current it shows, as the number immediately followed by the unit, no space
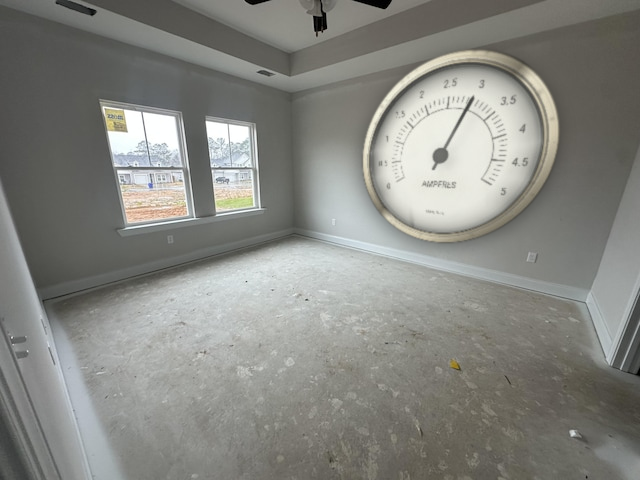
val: 3A
